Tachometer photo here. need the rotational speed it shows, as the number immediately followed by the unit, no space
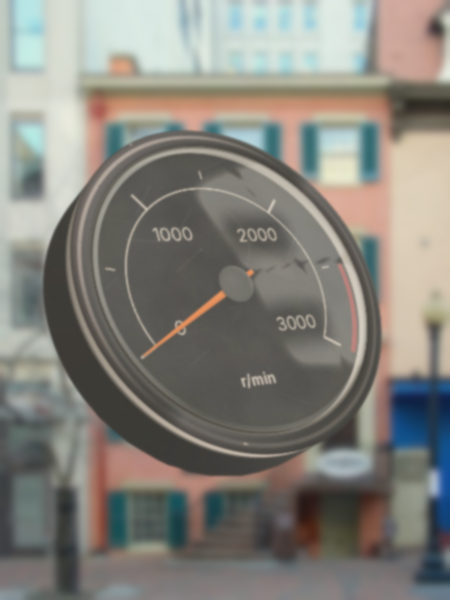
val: 0rpm
